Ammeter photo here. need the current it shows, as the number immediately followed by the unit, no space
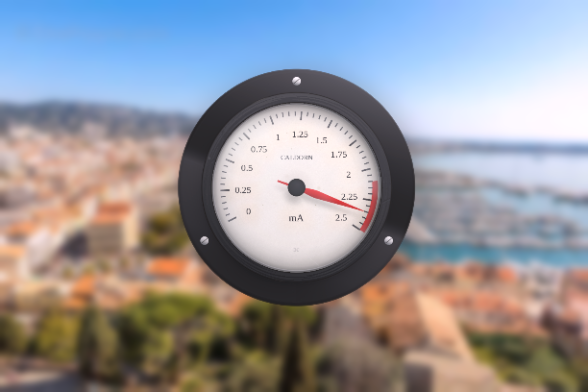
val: 2.35mA
